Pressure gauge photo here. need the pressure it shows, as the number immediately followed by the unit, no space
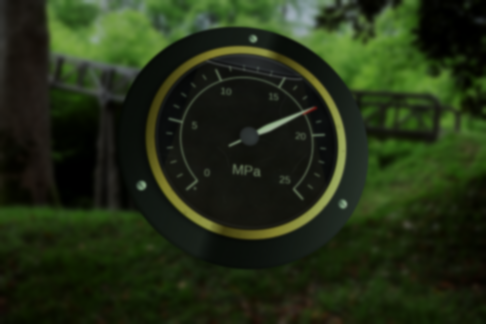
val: 18MPa
